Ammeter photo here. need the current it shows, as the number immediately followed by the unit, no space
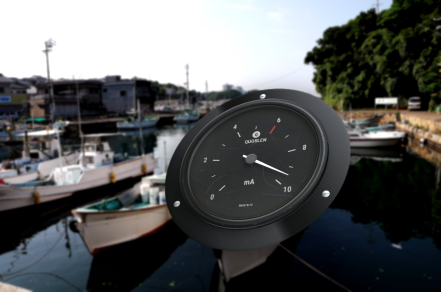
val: 9.5mA
